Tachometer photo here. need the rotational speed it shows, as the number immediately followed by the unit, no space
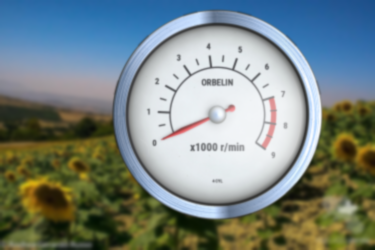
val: 0rpm
